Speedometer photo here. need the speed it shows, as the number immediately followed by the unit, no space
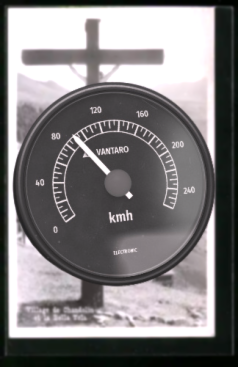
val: 90km/h
